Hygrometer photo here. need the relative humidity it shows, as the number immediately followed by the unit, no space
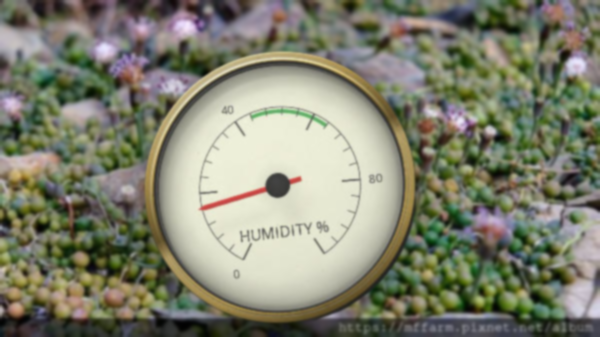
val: 16%
